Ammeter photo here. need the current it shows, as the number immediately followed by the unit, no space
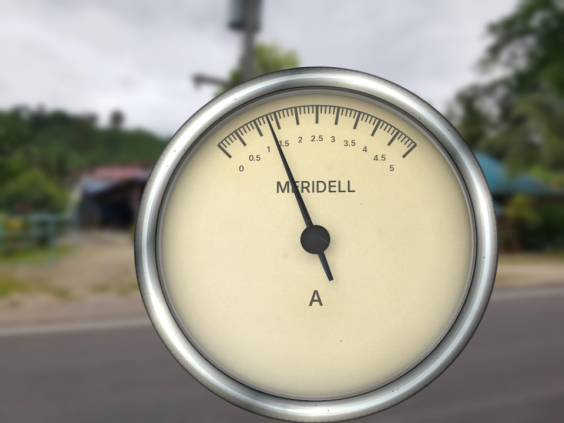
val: 1.3A
